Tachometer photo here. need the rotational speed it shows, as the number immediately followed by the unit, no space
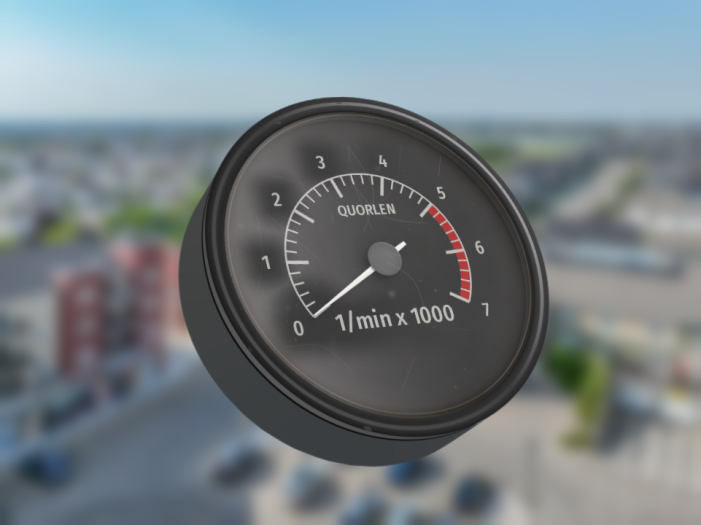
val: 0rpm
